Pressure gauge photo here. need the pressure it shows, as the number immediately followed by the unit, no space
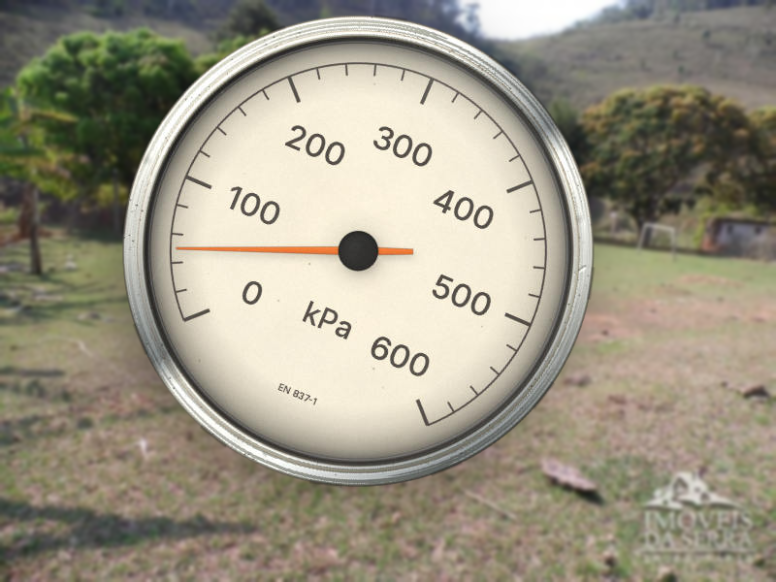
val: 50kPa
